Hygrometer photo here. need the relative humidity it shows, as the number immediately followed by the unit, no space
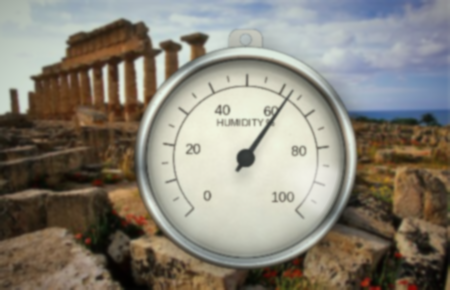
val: 62.5%
